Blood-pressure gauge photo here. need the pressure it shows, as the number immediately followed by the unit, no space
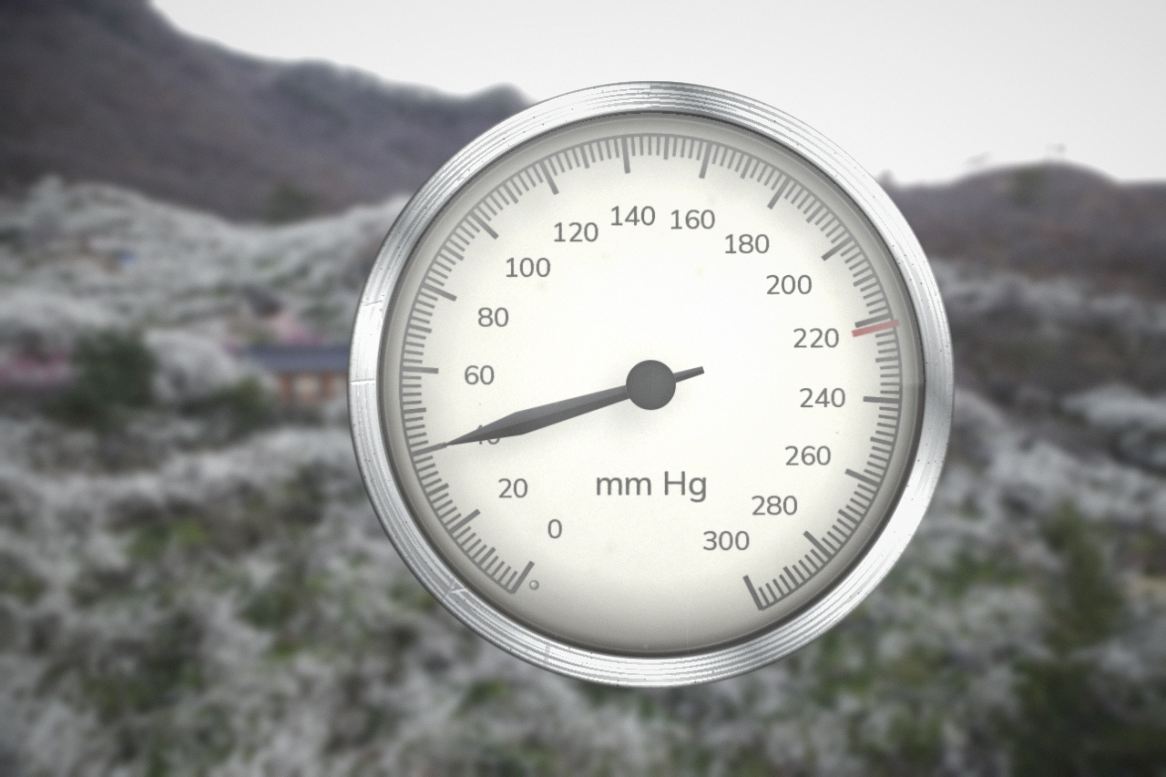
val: 40mmHg
